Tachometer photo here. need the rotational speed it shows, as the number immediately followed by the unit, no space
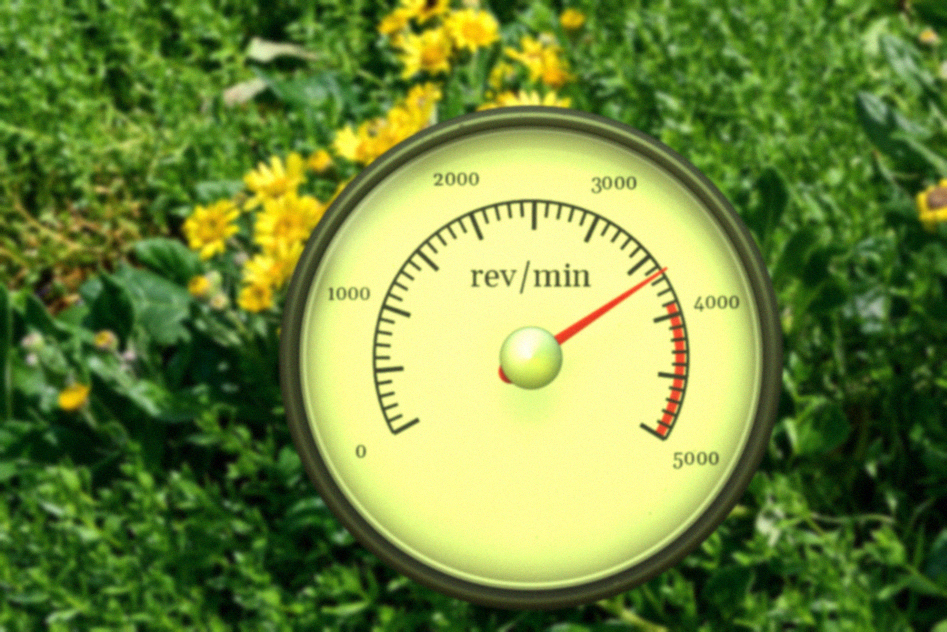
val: 3650rpm
